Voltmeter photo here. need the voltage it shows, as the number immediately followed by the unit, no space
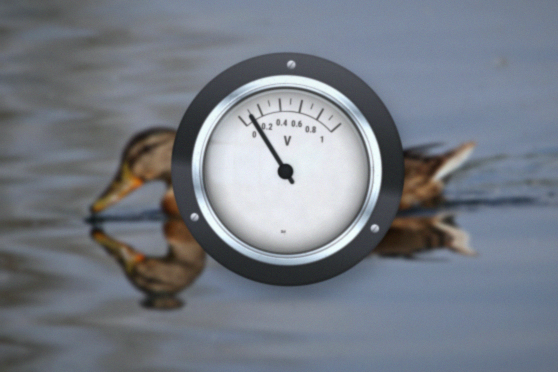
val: 0.1V
